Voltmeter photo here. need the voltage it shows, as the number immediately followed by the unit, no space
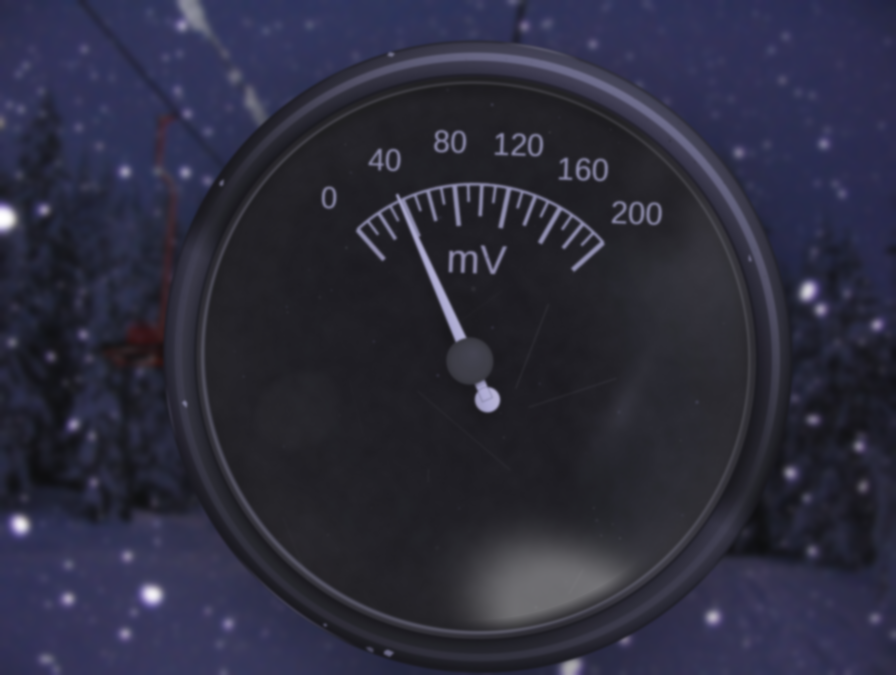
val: 40mV
